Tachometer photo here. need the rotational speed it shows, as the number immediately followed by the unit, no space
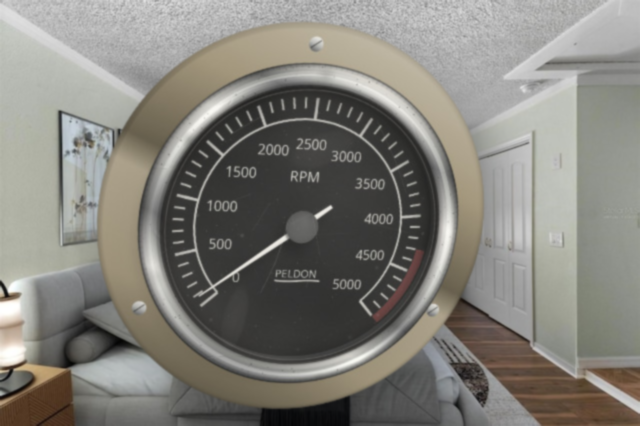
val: 100rpm
